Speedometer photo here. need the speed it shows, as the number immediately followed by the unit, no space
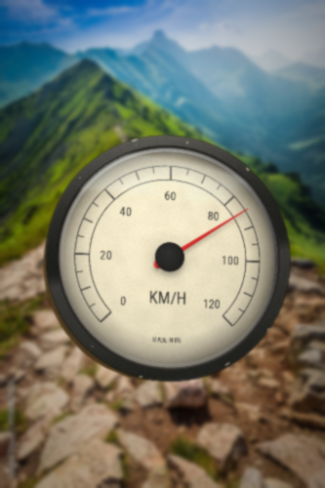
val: 85km/h
